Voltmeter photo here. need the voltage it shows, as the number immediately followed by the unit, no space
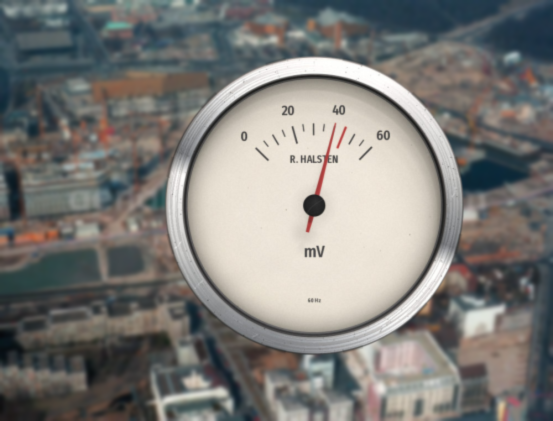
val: 40mV
